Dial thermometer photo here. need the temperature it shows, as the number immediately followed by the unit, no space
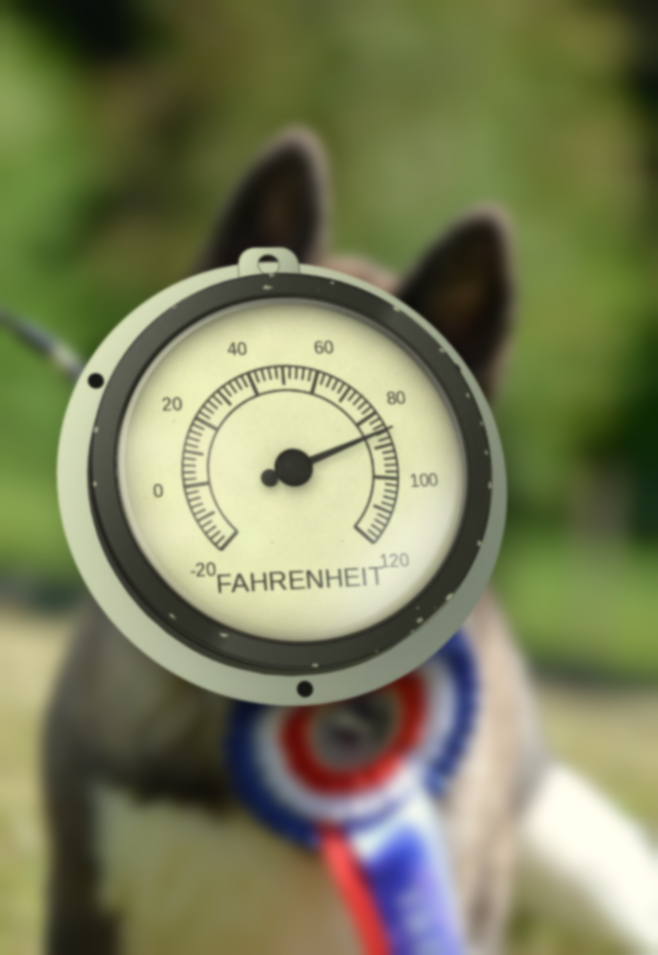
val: 86°F
